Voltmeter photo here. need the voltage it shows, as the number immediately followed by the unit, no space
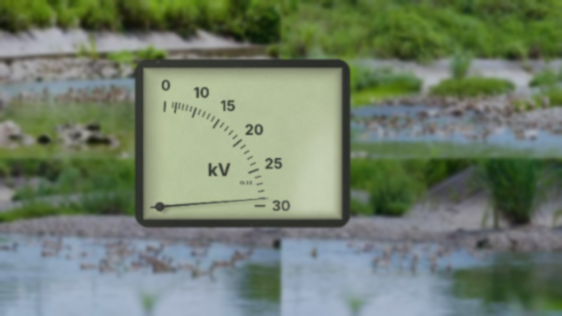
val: 29kV
